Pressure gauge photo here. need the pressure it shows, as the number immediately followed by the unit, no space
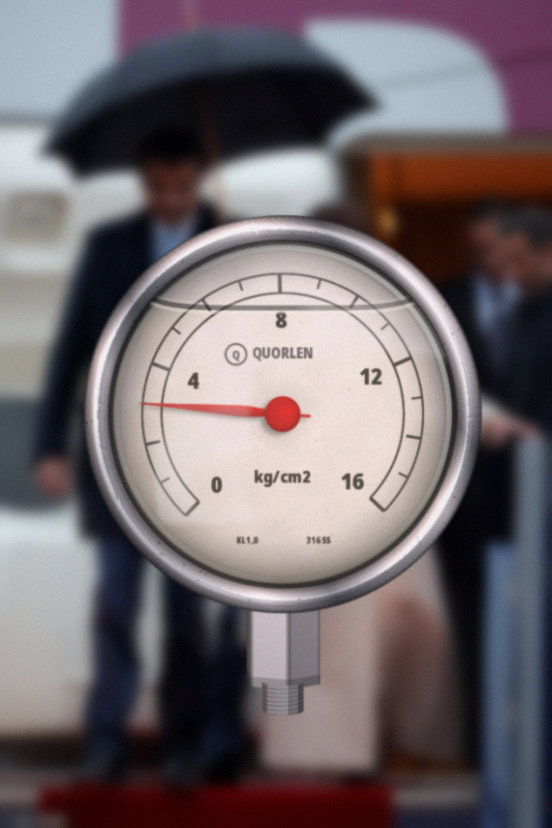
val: 3kg/cm²
